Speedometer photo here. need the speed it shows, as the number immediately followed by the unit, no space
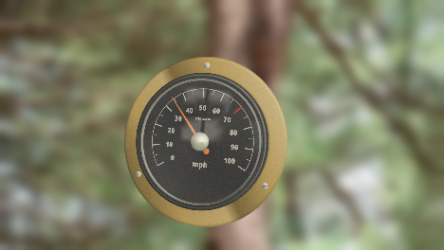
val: 35mph
